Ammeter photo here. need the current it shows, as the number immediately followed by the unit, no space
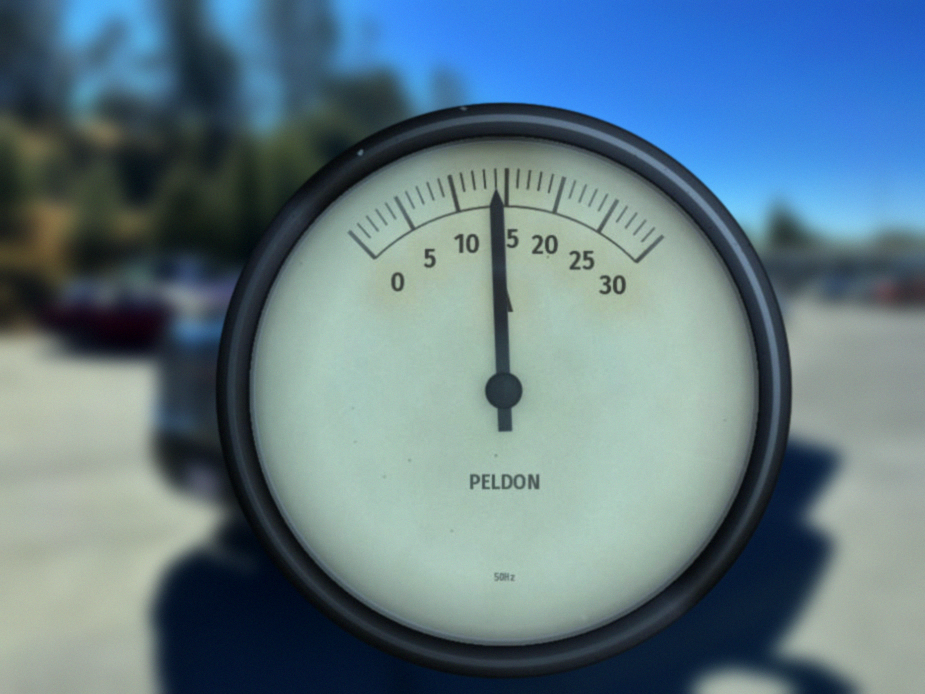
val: 14A
